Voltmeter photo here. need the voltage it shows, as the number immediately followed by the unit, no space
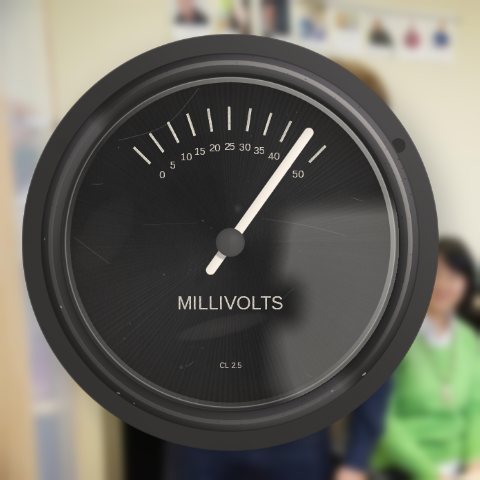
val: 45mV
